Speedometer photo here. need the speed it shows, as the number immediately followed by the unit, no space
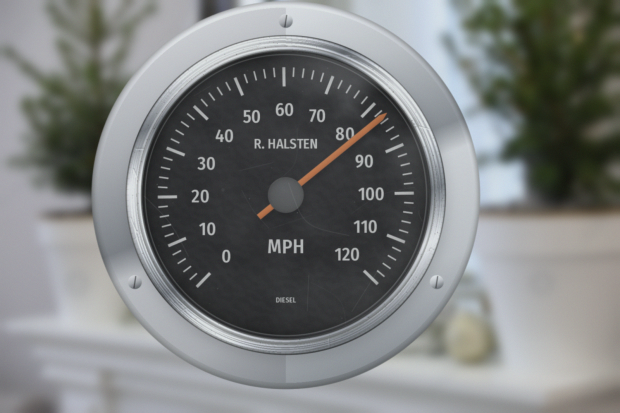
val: 83mph
